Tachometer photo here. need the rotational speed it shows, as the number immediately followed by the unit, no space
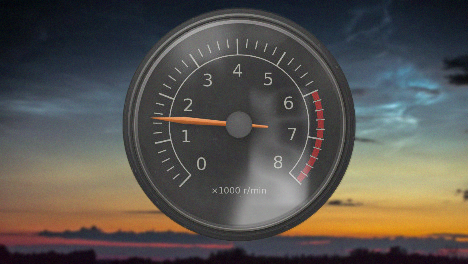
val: 1500rpm
